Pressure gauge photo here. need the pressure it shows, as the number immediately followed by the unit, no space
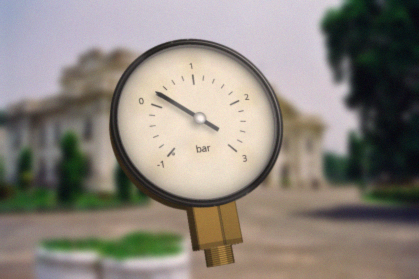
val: 0.2bar
